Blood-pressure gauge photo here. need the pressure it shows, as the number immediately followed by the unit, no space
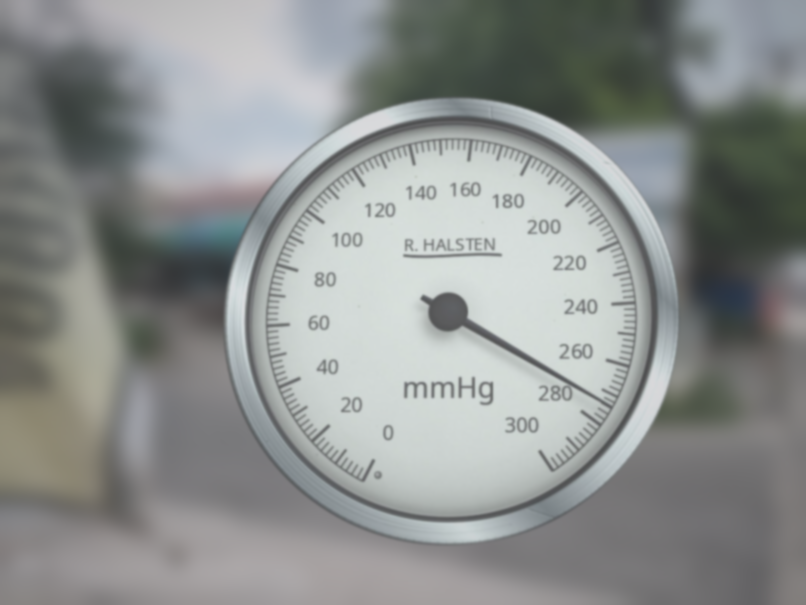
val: 274mmHg
